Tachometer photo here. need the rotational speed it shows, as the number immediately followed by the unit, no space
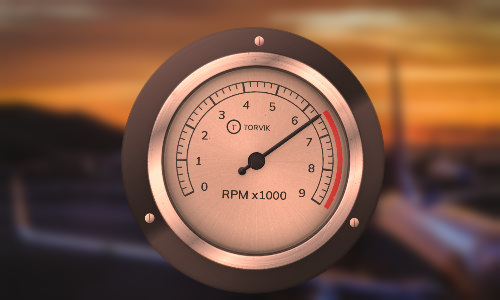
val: 6400rpm
